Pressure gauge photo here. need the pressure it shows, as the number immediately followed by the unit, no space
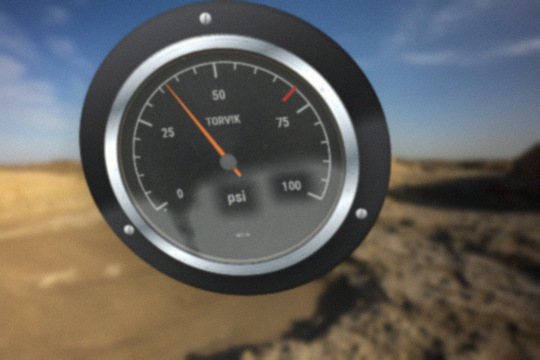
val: 37.5psi
